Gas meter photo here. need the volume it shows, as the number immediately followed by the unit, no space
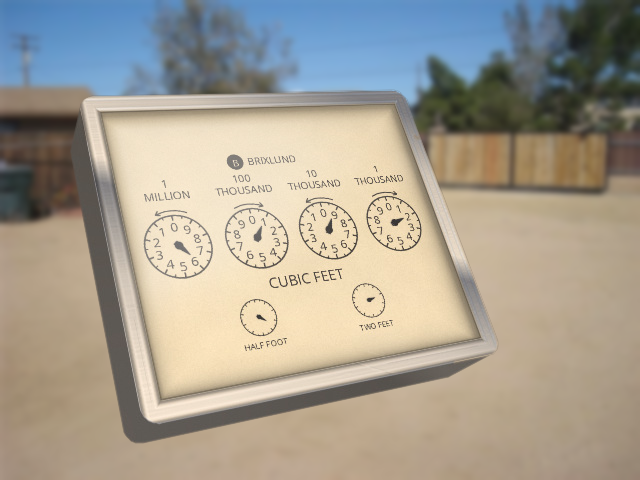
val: 609200ft³
